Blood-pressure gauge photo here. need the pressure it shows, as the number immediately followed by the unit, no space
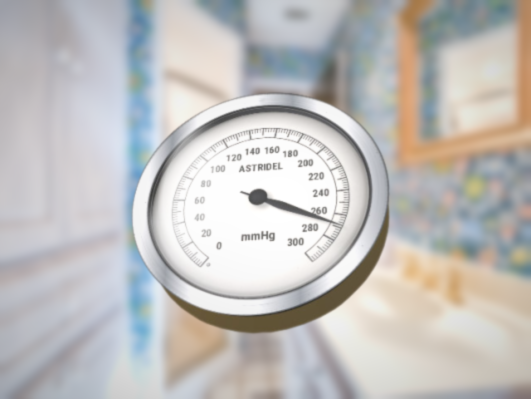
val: 270mmHg
